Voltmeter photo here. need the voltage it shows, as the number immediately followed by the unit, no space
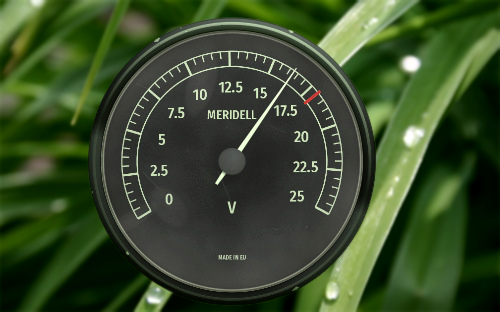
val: 16.25V
